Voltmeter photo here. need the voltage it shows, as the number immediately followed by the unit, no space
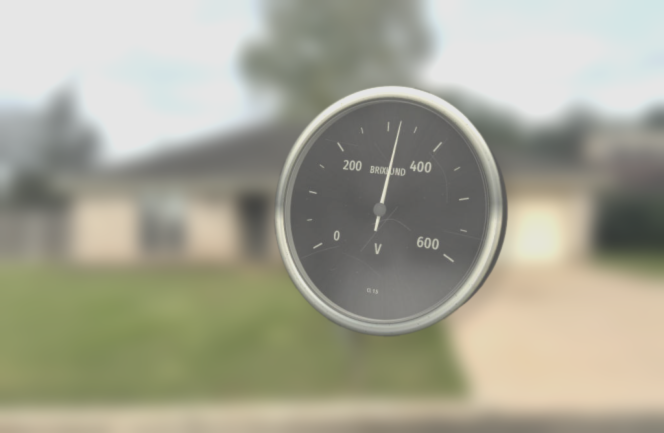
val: 325V
